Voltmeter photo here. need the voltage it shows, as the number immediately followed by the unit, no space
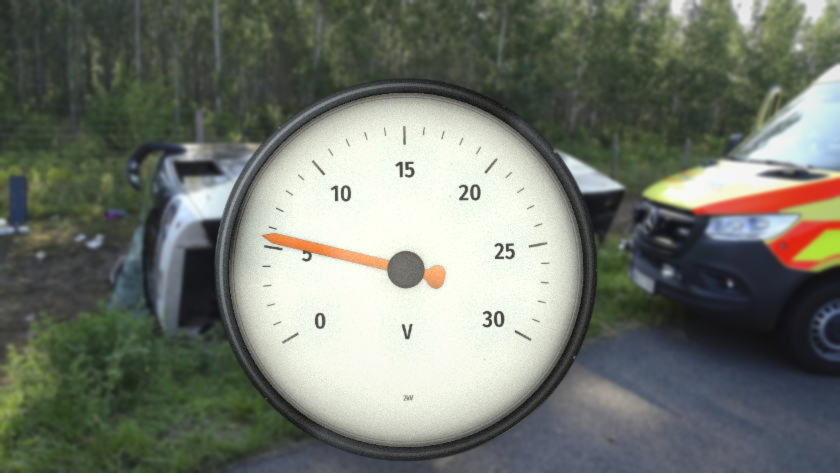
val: 5.5V
